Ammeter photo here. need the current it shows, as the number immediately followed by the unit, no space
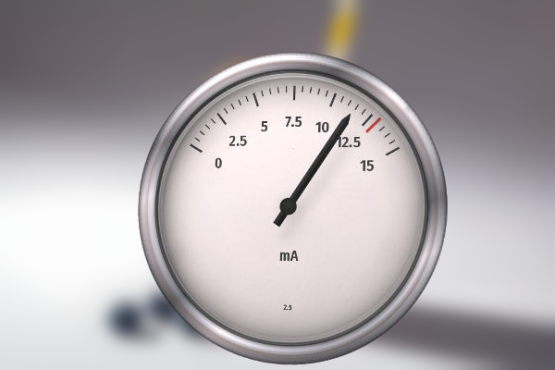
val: 11.5mA
